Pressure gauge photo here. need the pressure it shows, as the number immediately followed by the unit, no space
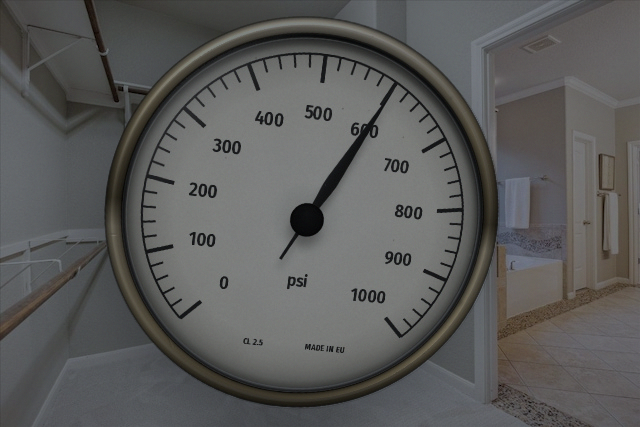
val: 600psi
